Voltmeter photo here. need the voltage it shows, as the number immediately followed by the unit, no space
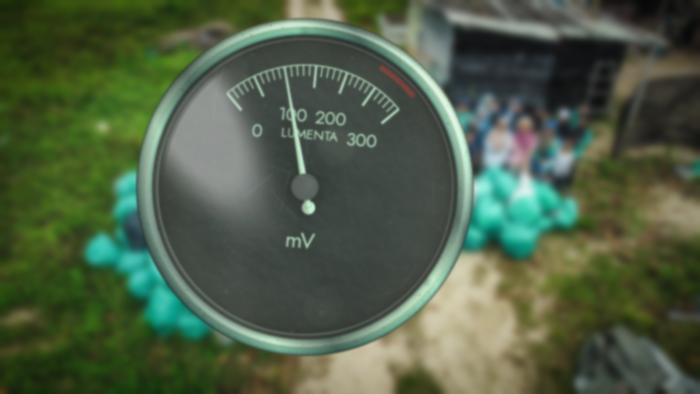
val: 100mV
